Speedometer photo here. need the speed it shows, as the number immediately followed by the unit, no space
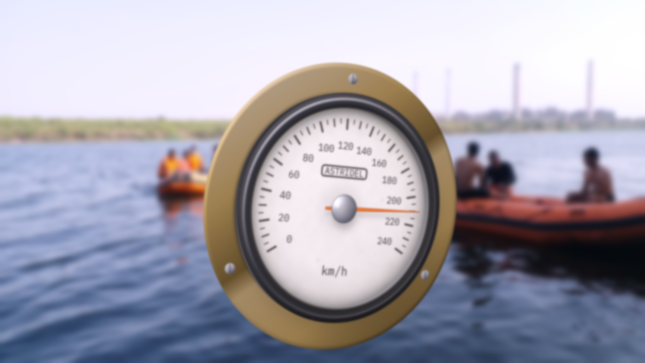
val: 210km/h
